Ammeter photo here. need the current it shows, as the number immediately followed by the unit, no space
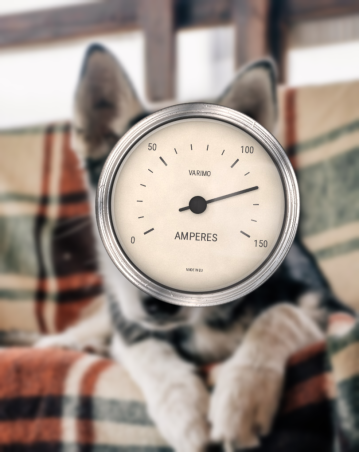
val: 120A
